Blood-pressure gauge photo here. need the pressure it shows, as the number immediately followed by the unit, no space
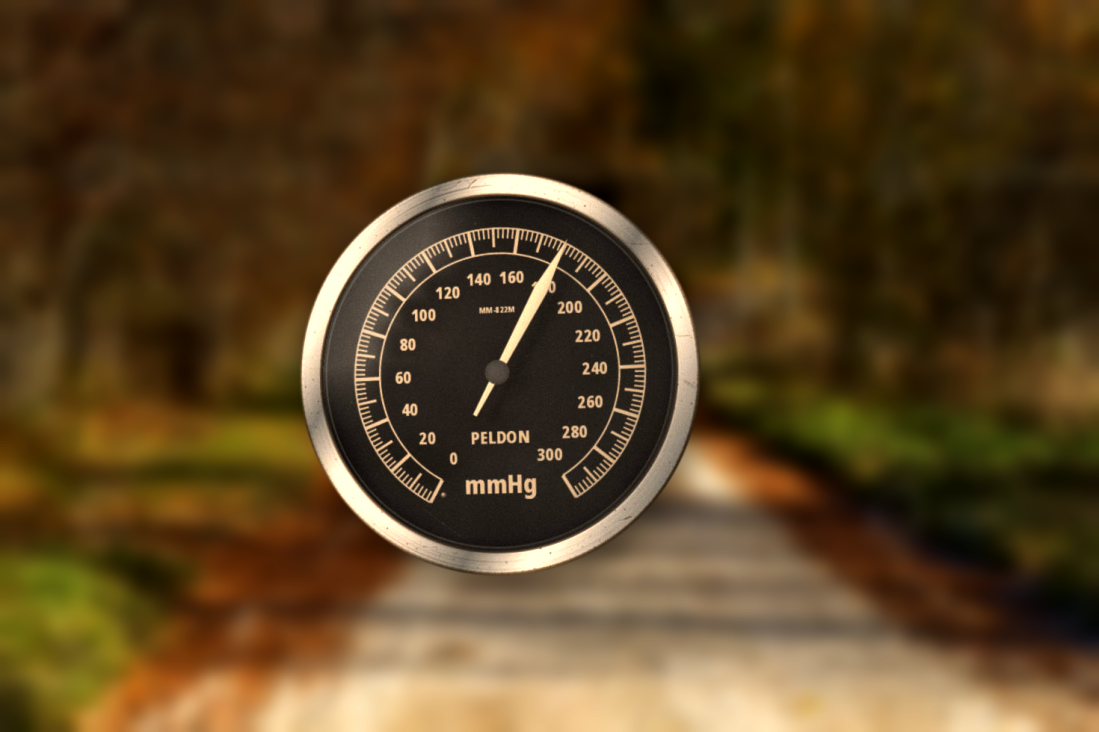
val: 180mmHg
